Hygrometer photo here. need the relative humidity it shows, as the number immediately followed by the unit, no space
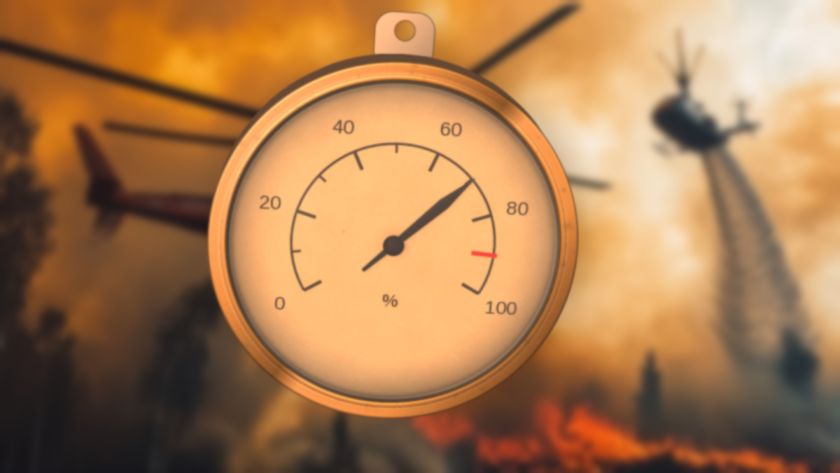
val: 70%
